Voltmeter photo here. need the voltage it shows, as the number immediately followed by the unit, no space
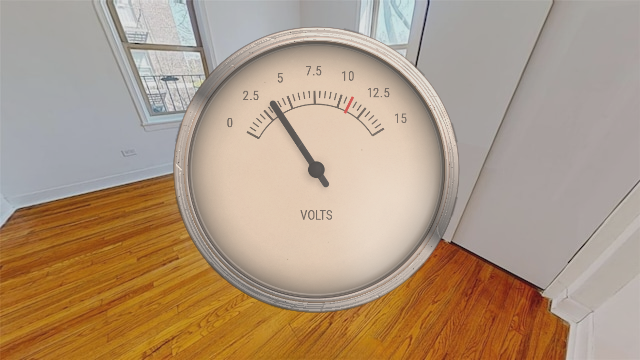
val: 3.5V
